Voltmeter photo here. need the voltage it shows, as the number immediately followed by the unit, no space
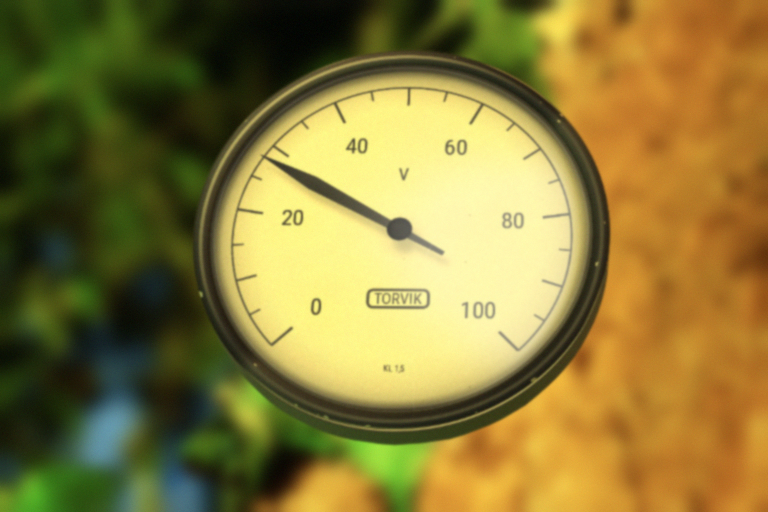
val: 27.5V
